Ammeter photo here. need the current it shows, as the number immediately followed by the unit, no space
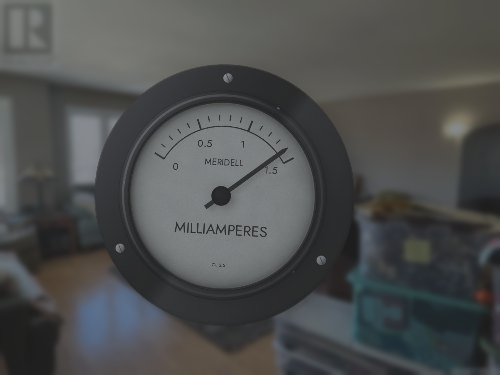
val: 1.4mA
